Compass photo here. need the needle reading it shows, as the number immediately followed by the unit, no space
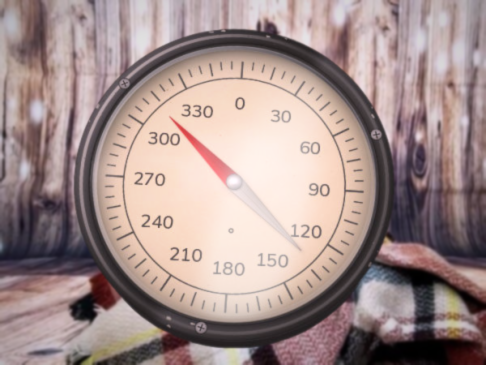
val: 312.5°
